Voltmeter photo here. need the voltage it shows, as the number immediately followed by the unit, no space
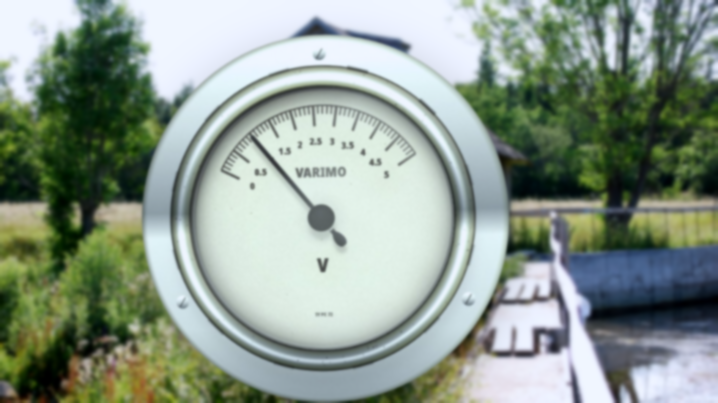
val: 1V
